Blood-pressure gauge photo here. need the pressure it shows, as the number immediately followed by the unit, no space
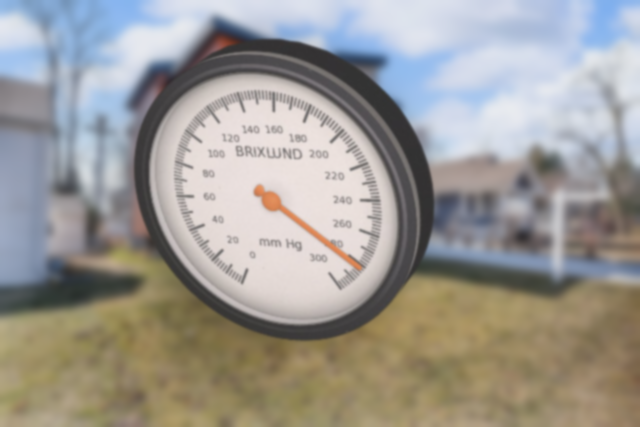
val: 280mmHg
